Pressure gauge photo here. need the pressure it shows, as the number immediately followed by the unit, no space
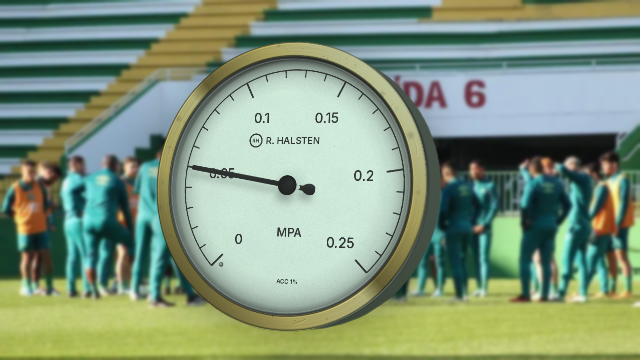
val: 0.05MPa
